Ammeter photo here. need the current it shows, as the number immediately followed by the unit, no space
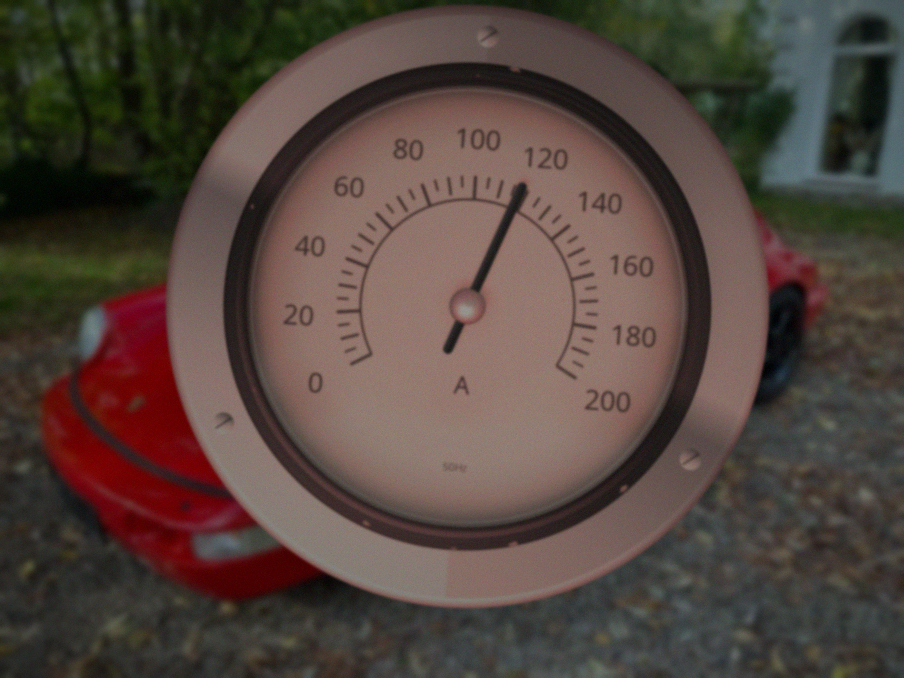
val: 117.5A
